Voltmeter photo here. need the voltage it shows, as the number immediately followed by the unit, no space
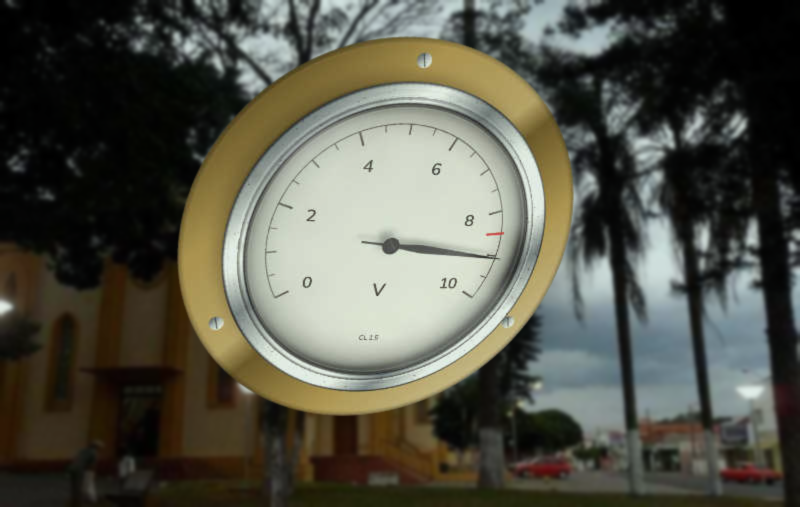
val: 9V
